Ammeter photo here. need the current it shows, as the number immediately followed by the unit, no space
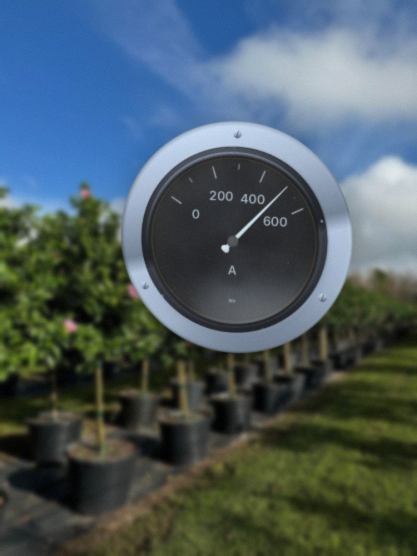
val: 500A
